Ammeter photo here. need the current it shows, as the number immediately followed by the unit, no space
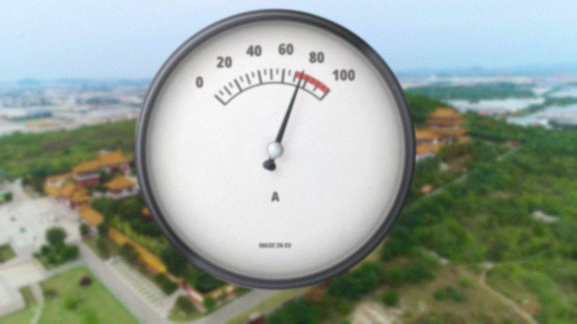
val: 75A
